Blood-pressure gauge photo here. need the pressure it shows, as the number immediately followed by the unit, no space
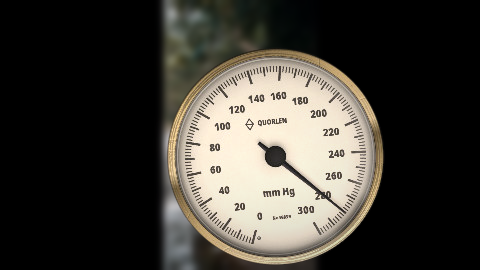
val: 280mmHg
